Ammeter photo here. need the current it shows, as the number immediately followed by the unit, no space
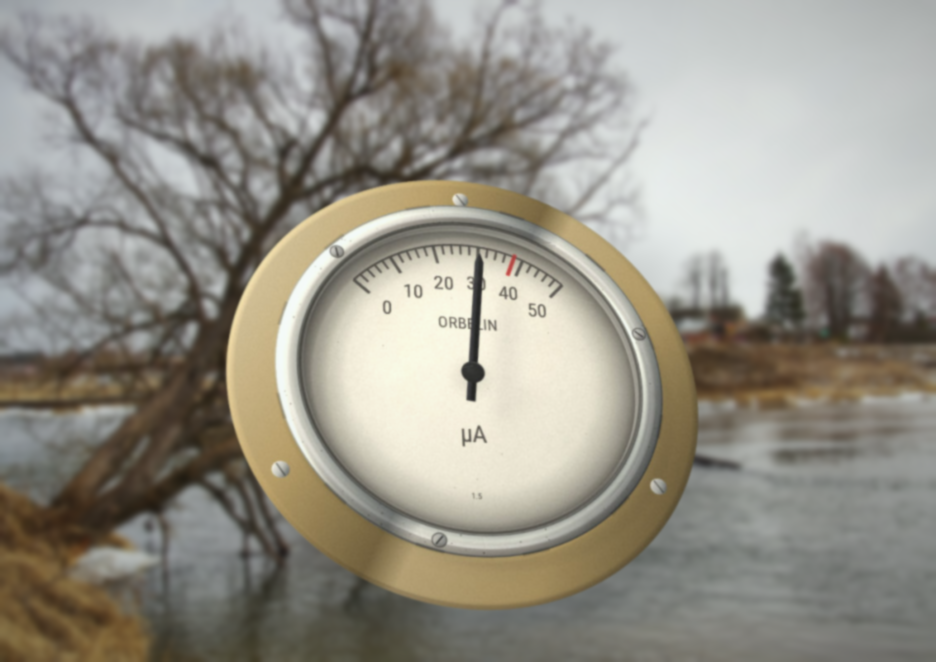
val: 30µA
